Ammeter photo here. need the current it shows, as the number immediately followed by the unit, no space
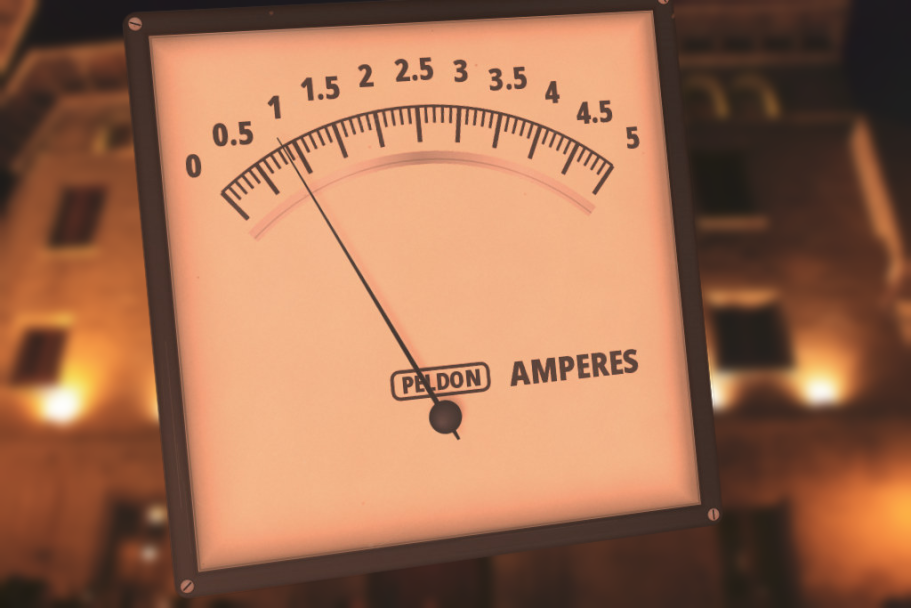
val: 0.85A
